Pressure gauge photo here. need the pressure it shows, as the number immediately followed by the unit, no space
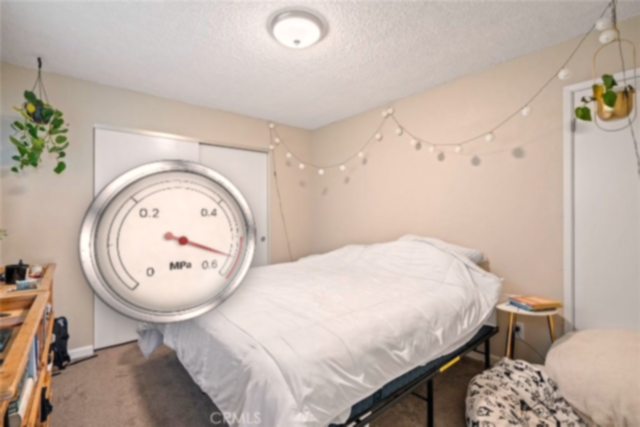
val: 0.55MPa
